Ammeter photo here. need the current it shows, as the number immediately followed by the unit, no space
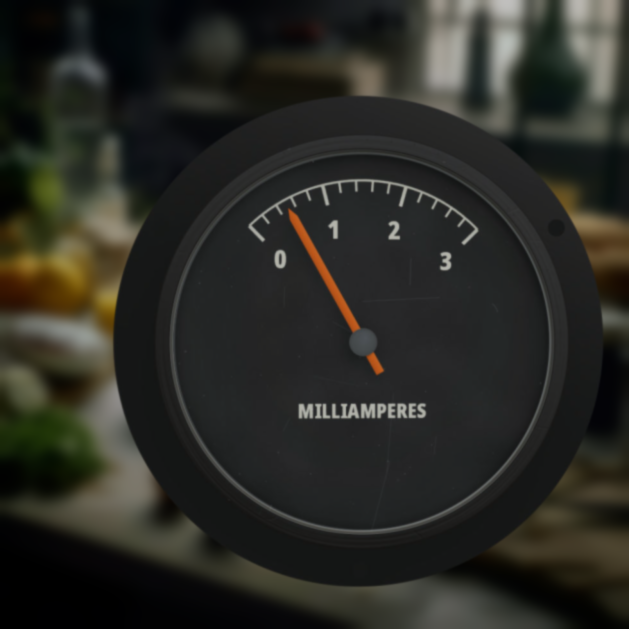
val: 0.5mA
